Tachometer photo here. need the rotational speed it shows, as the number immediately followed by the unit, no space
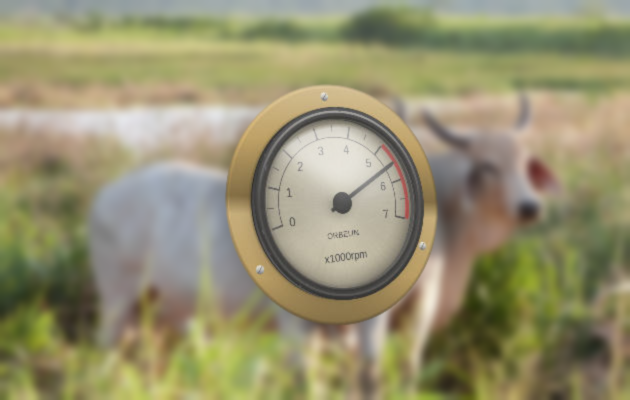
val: 5500rpm
